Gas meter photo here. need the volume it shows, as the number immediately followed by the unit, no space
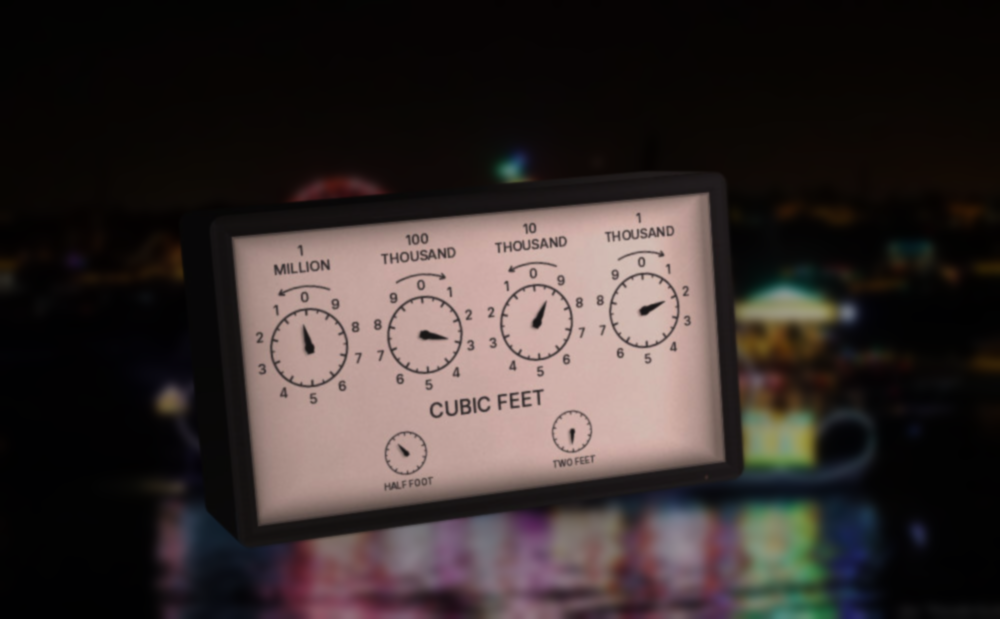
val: 29200ft³
